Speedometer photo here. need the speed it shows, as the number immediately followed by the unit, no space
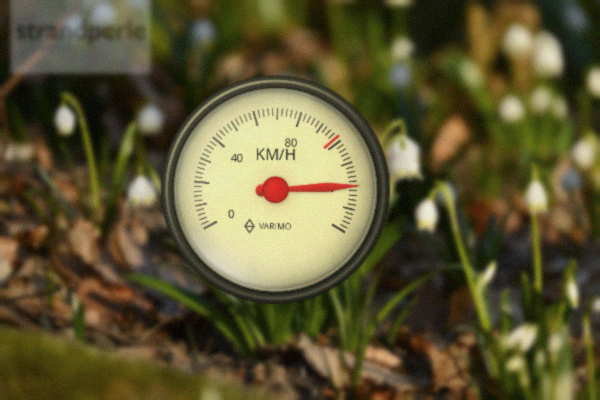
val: 120km/h
